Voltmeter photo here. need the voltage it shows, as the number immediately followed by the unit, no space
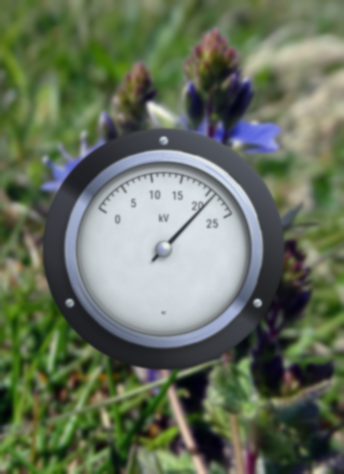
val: 21kV
